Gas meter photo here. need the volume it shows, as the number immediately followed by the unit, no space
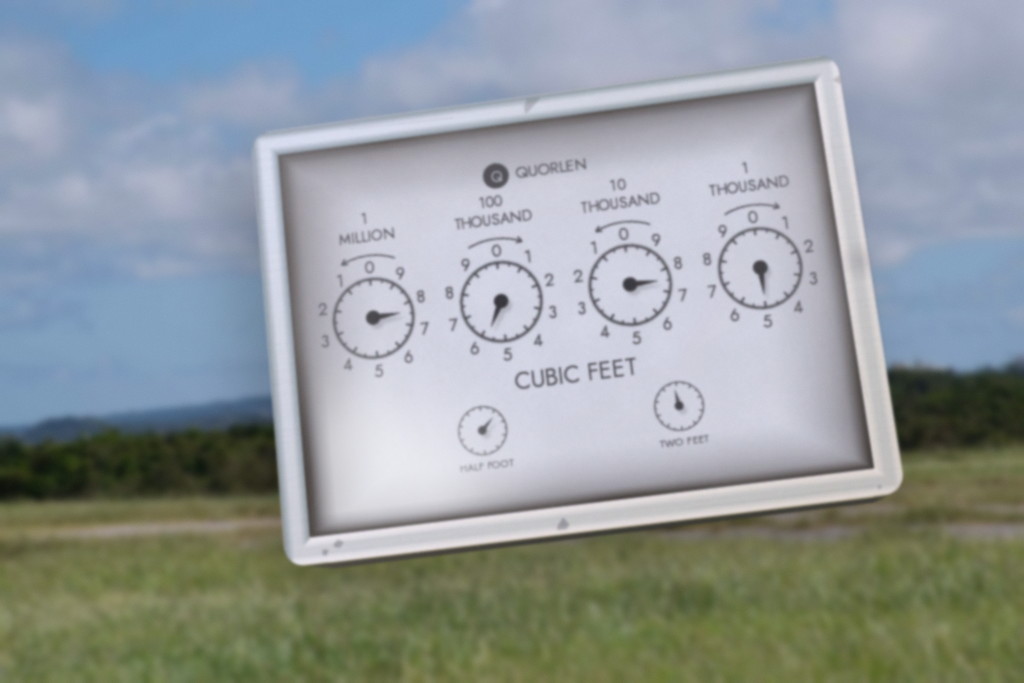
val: 757500ft³
